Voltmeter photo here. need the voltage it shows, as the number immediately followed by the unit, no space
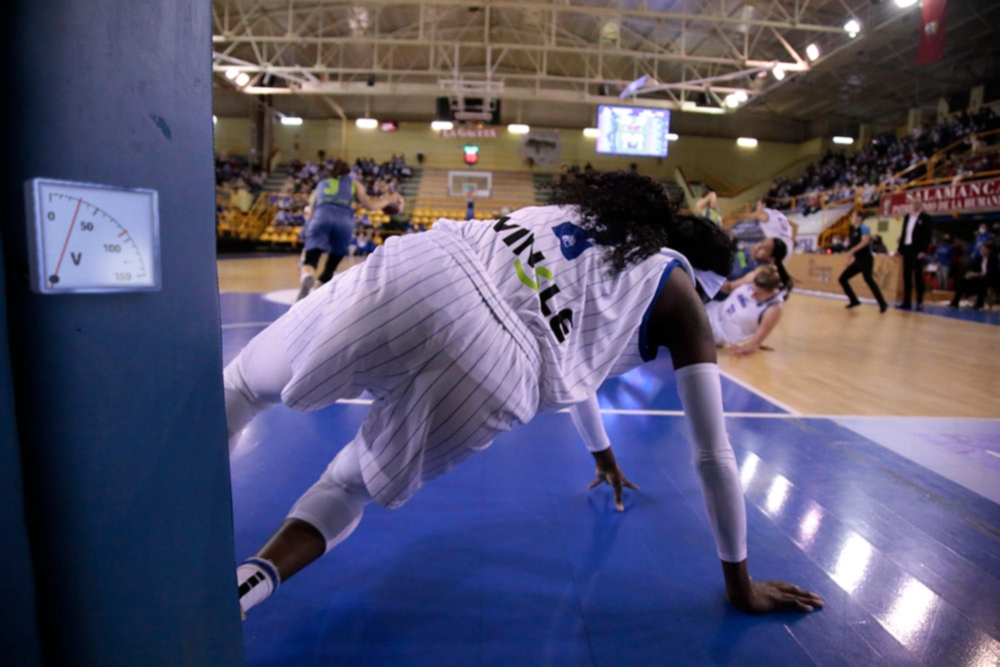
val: 30V
